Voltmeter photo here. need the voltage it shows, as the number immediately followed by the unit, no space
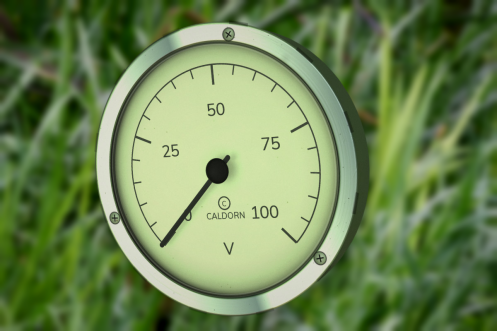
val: 0V
